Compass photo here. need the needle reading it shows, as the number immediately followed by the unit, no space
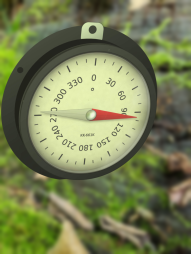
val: 95°
